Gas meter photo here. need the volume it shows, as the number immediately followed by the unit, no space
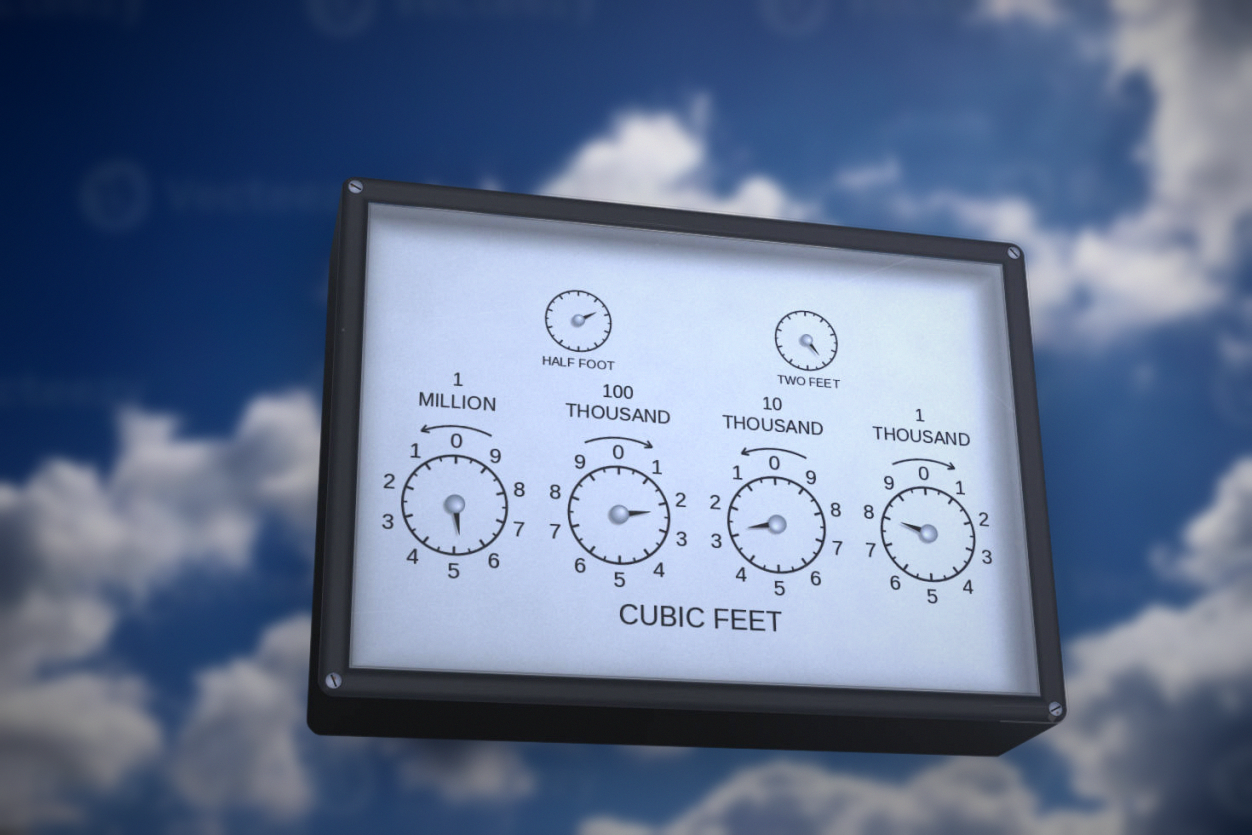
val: 522800ft³
